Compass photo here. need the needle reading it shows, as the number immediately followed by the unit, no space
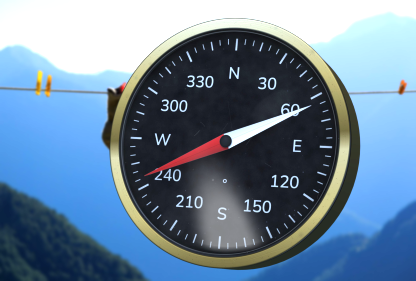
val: 245°
